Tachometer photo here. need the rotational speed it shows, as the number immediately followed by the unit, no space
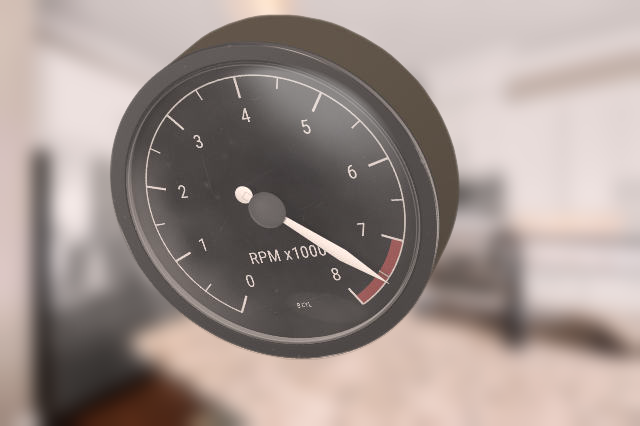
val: 7500rpm
